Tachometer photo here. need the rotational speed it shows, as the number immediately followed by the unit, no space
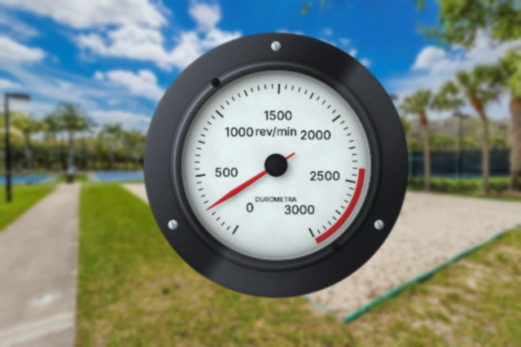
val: 250rpm
